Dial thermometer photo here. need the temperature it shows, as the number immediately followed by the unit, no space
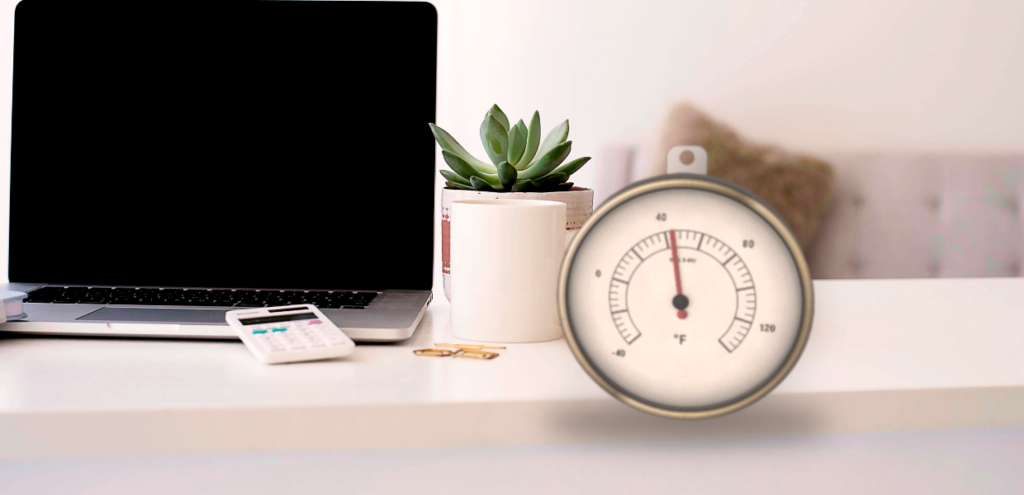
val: 44°F
